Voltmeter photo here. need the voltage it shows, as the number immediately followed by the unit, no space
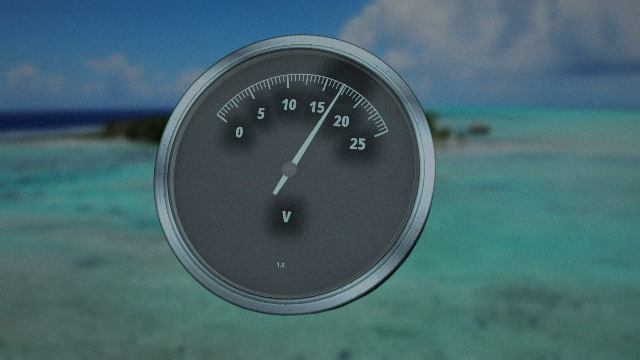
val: 17.5V
